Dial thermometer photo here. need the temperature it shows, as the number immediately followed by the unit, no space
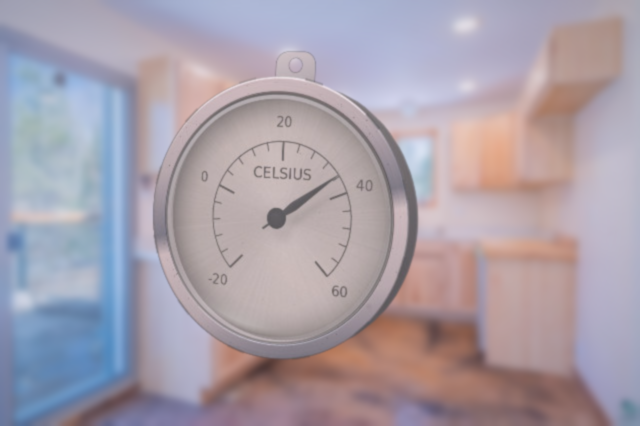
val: 36°C
